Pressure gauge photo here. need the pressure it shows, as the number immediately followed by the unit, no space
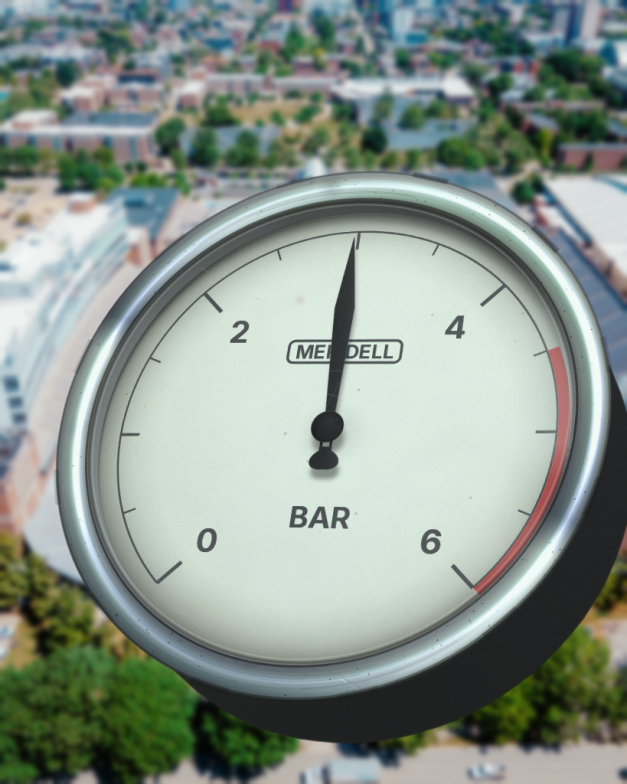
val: 3bar
